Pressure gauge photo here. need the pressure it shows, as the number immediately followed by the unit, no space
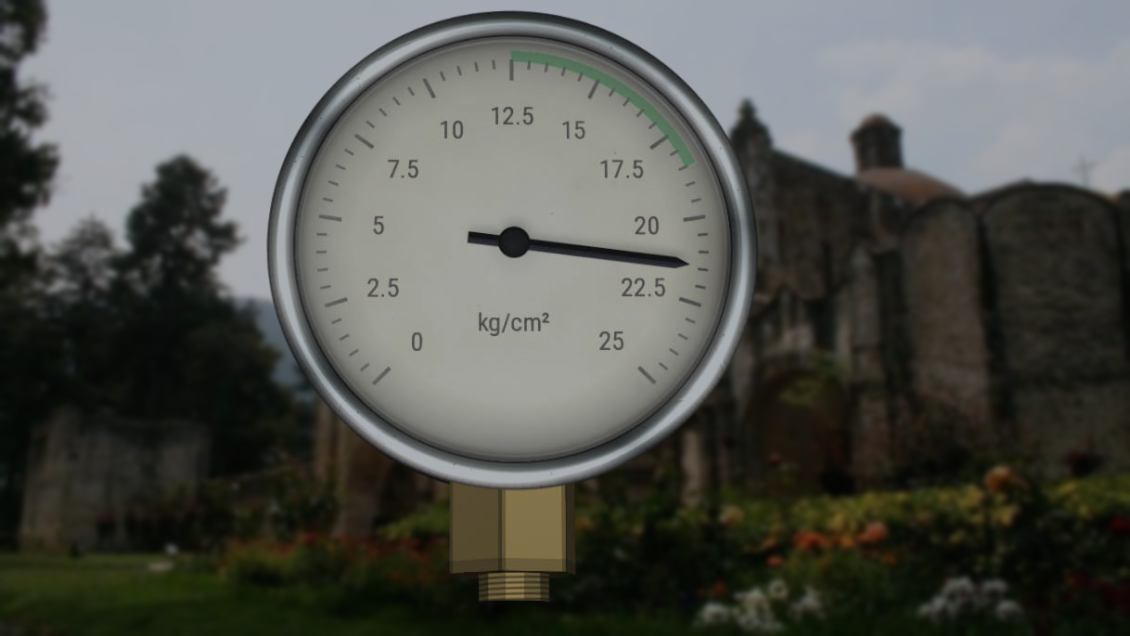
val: 21.5kg/cm²
